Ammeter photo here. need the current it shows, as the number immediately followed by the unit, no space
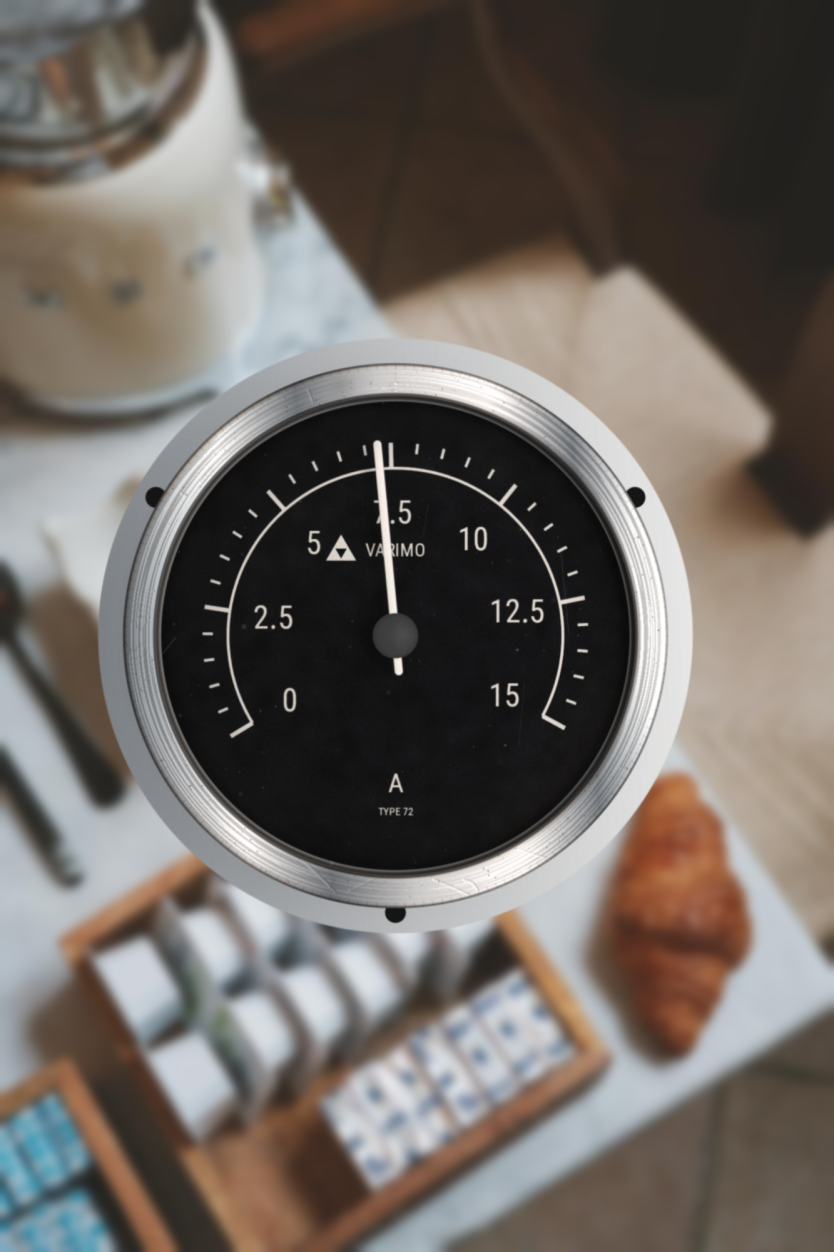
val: 7.25A
